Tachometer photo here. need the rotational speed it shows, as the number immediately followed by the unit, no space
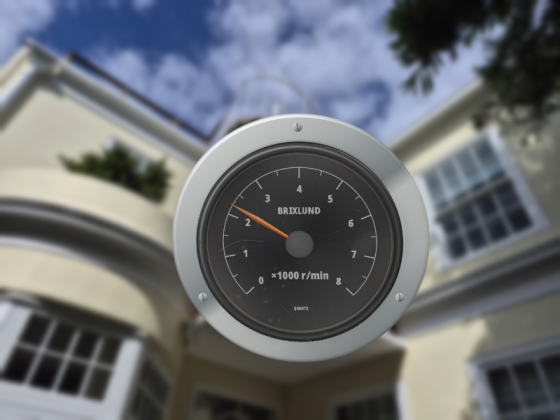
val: 2250rpm
